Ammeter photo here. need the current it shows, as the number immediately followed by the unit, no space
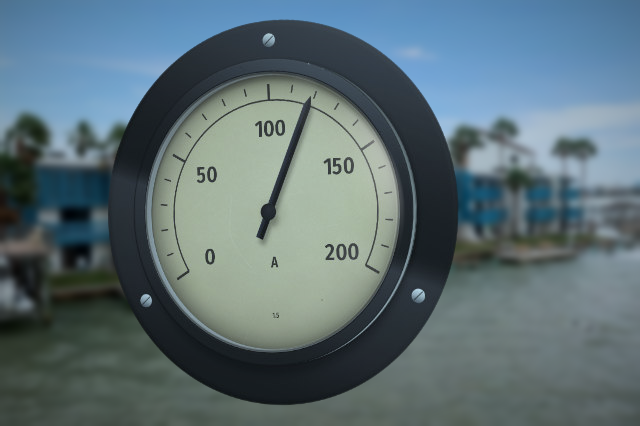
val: 120A
